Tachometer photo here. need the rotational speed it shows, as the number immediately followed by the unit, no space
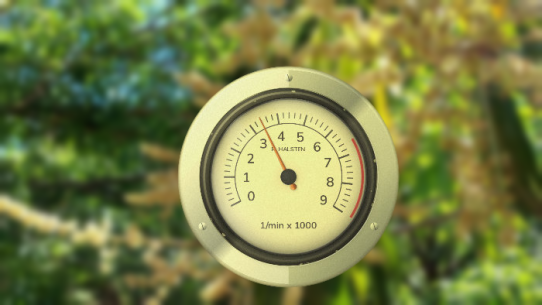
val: 3400rpm
